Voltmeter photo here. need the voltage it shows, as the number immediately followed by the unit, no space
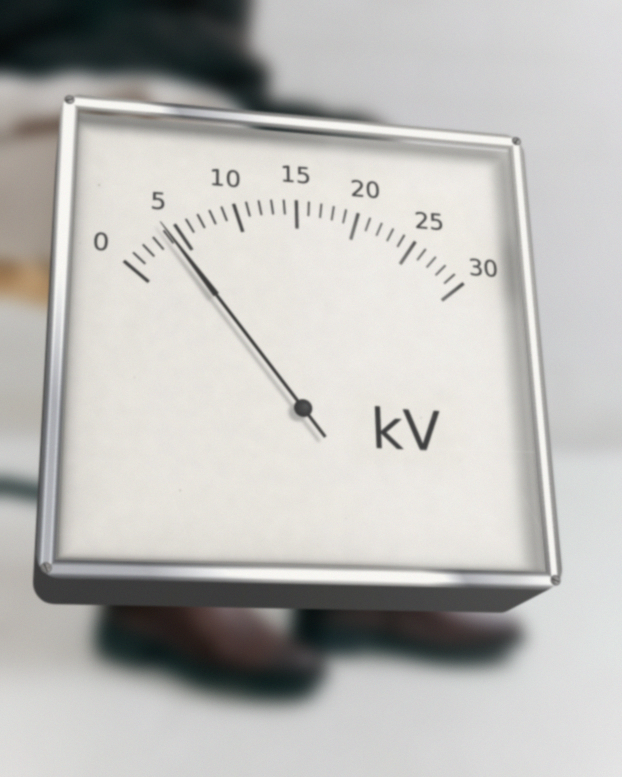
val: 4kV
